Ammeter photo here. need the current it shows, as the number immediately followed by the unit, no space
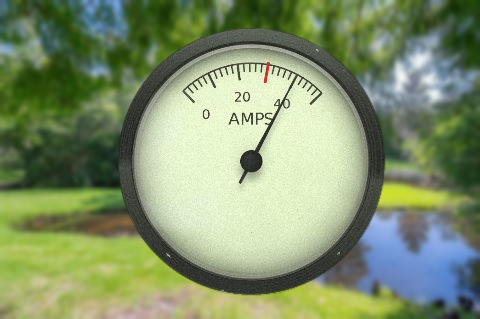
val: 40A
